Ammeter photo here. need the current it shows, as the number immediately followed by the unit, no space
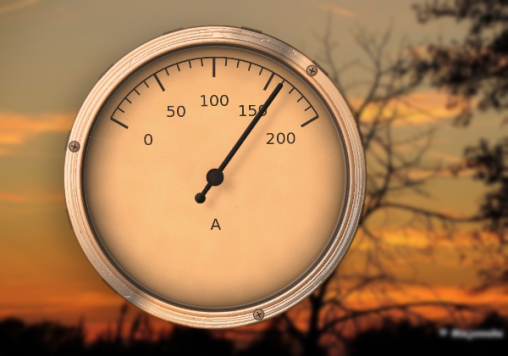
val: 160A
